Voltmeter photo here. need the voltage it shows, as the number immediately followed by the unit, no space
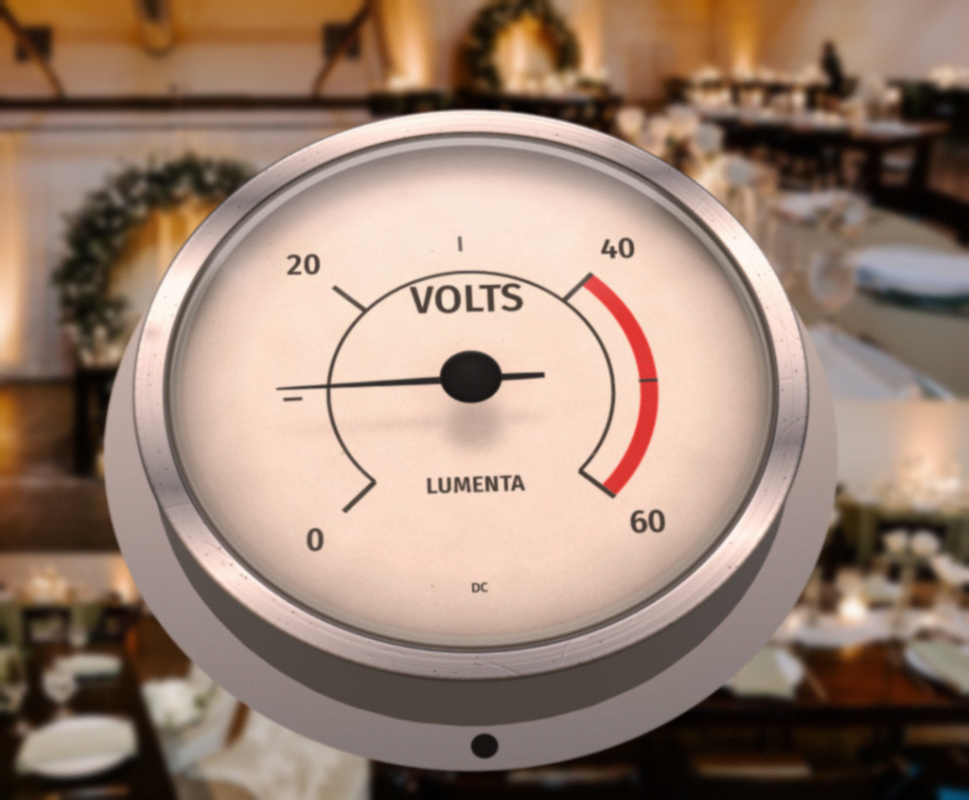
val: 10V
